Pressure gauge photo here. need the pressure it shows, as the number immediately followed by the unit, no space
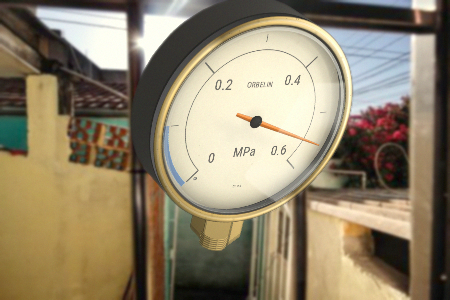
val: 0.55MPa
